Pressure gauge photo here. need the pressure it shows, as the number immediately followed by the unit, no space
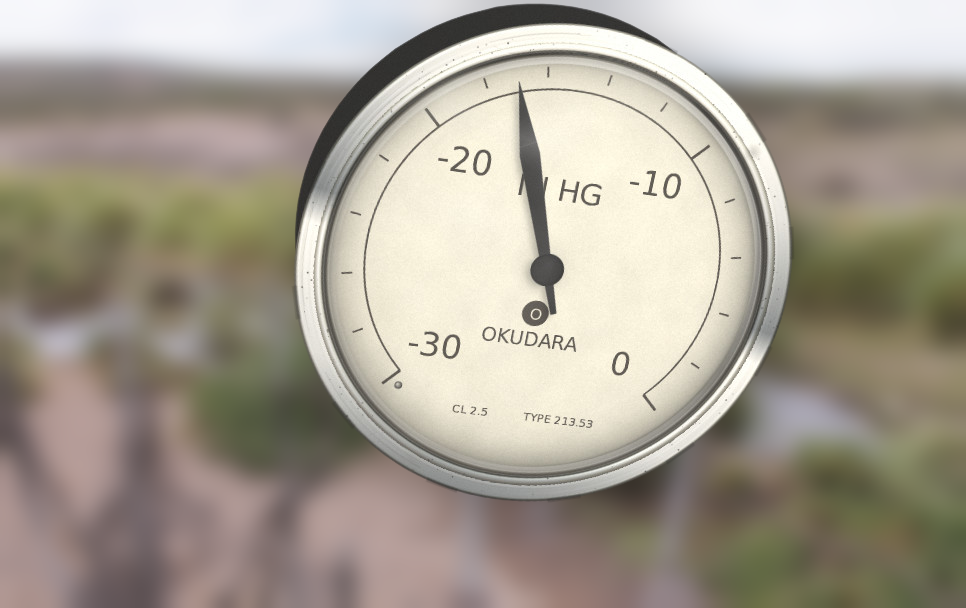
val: -17inHg
